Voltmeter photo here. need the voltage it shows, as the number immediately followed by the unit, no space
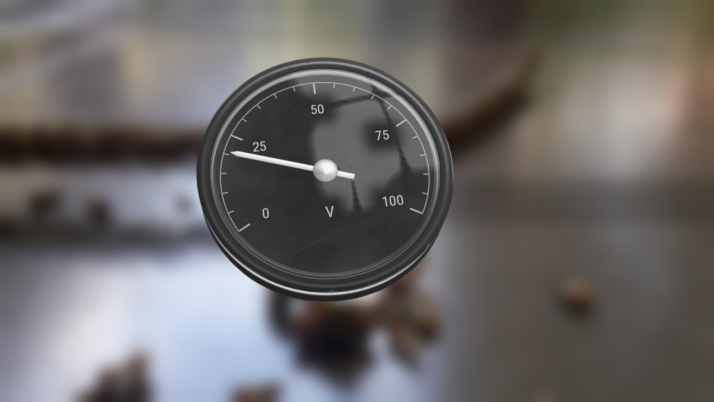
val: 20V
